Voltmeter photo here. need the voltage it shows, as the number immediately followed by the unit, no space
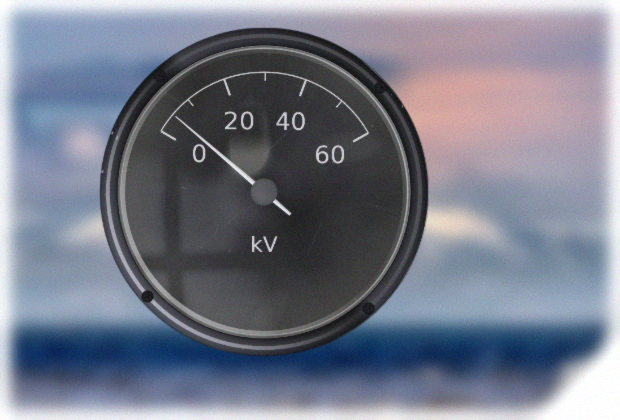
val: 5kV
